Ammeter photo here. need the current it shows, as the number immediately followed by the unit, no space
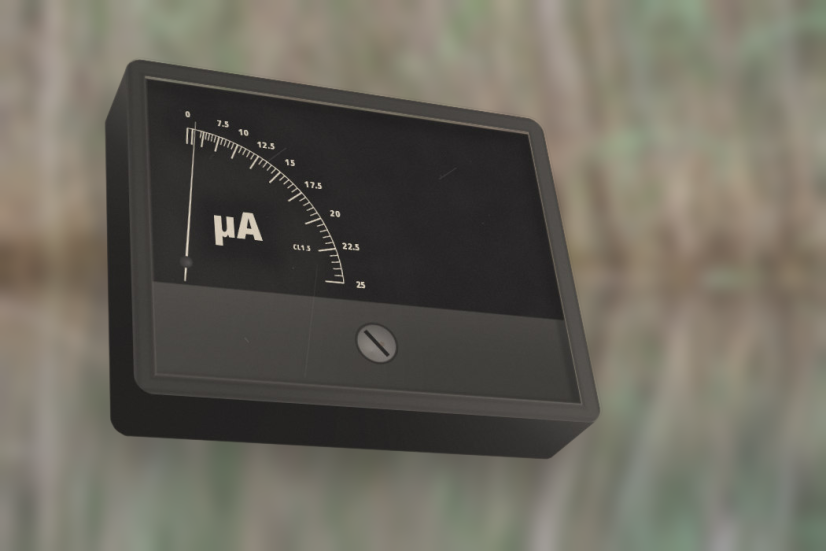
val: 2.5µA
